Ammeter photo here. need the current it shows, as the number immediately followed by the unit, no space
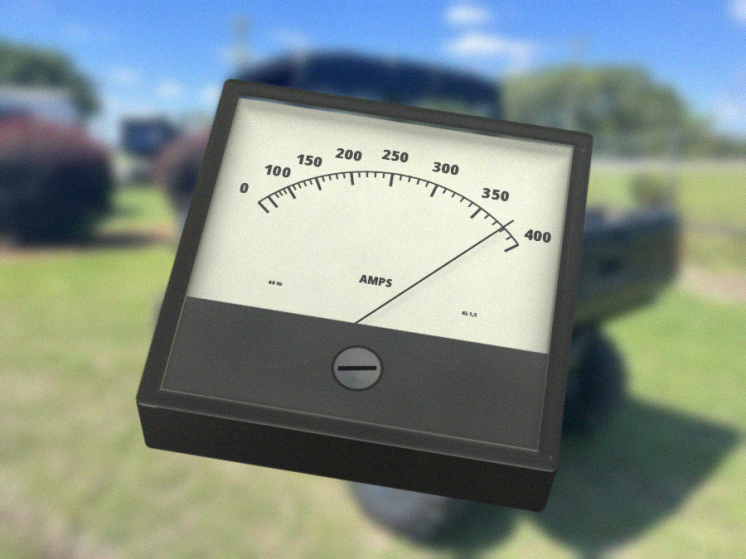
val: 380A
